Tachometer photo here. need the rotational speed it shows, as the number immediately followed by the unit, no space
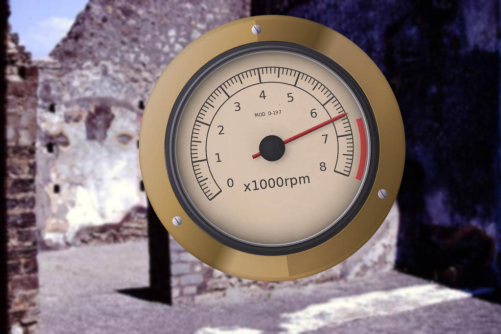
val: 6500rpm
